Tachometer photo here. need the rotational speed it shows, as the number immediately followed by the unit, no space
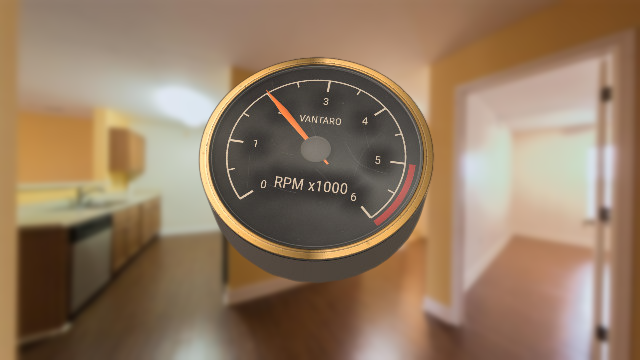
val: 2000rpm
